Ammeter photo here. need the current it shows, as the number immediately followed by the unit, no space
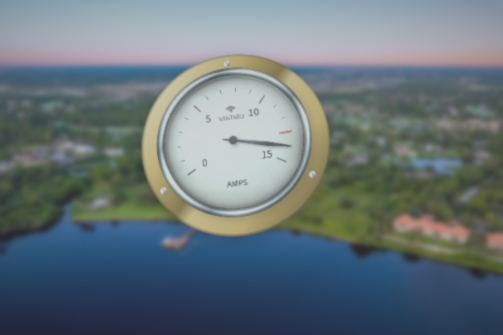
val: 14A
